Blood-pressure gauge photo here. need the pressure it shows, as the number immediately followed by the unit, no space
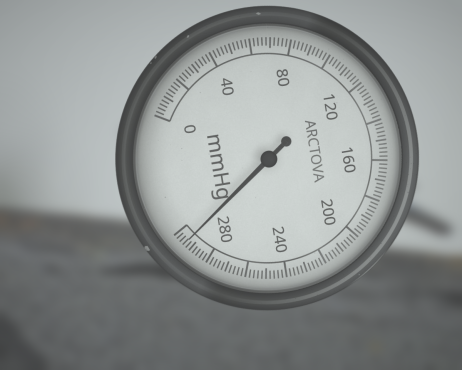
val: 294mmHg
